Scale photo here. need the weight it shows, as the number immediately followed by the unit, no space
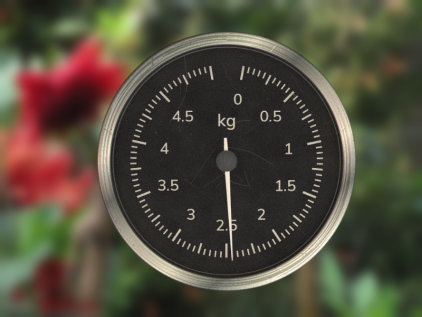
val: 2.45kg
